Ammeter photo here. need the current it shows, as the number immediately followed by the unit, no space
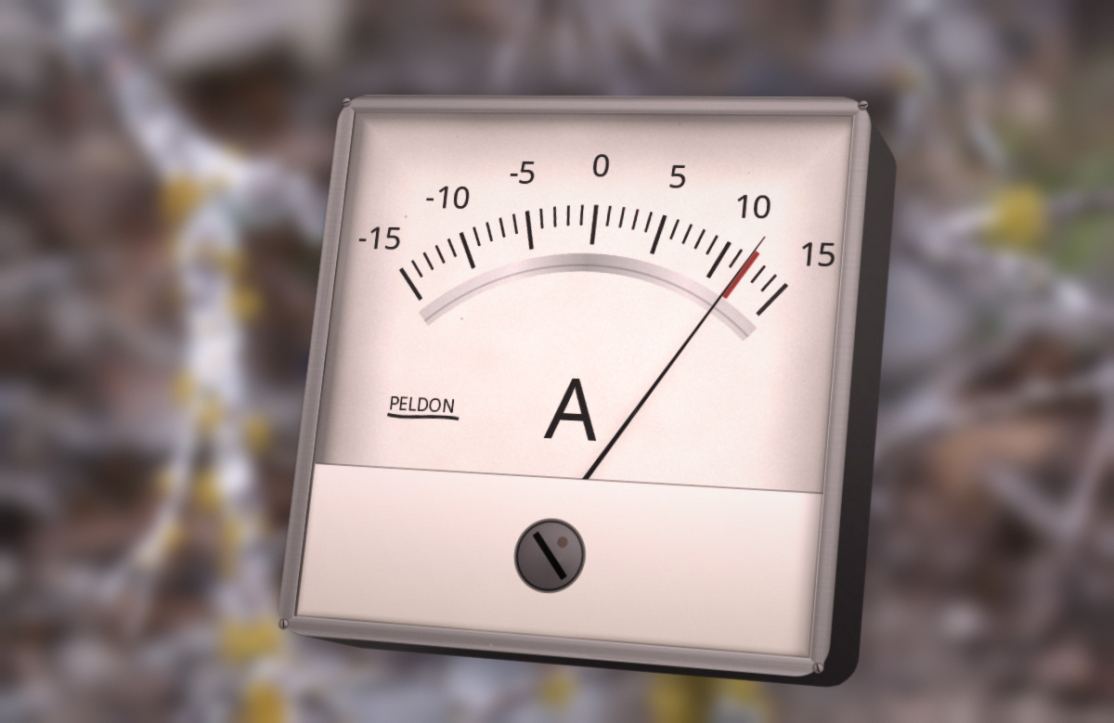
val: 12A
